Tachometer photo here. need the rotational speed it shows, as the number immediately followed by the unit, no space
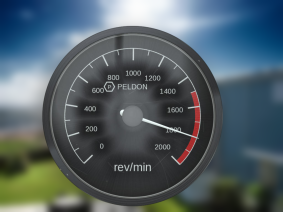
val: 1800rpm
